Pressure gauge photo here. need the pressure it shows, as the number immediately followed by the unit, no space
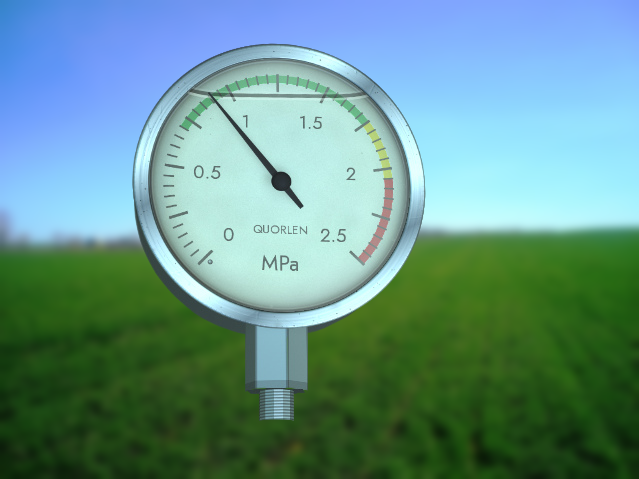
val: 0.9MPa
